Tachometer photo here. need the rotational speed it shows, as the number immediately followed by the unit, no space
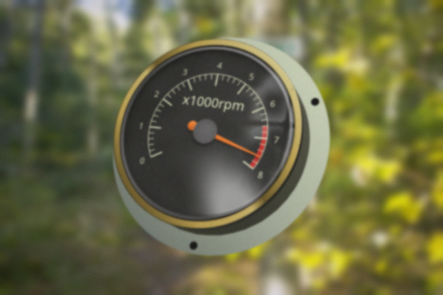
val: 7600rpm
